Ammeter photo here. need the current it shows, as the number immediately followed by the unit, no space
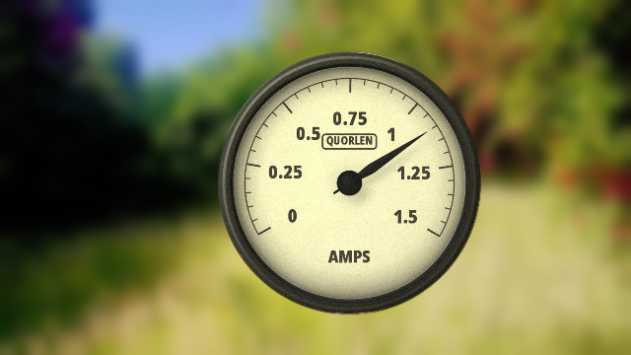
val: 1.1A
